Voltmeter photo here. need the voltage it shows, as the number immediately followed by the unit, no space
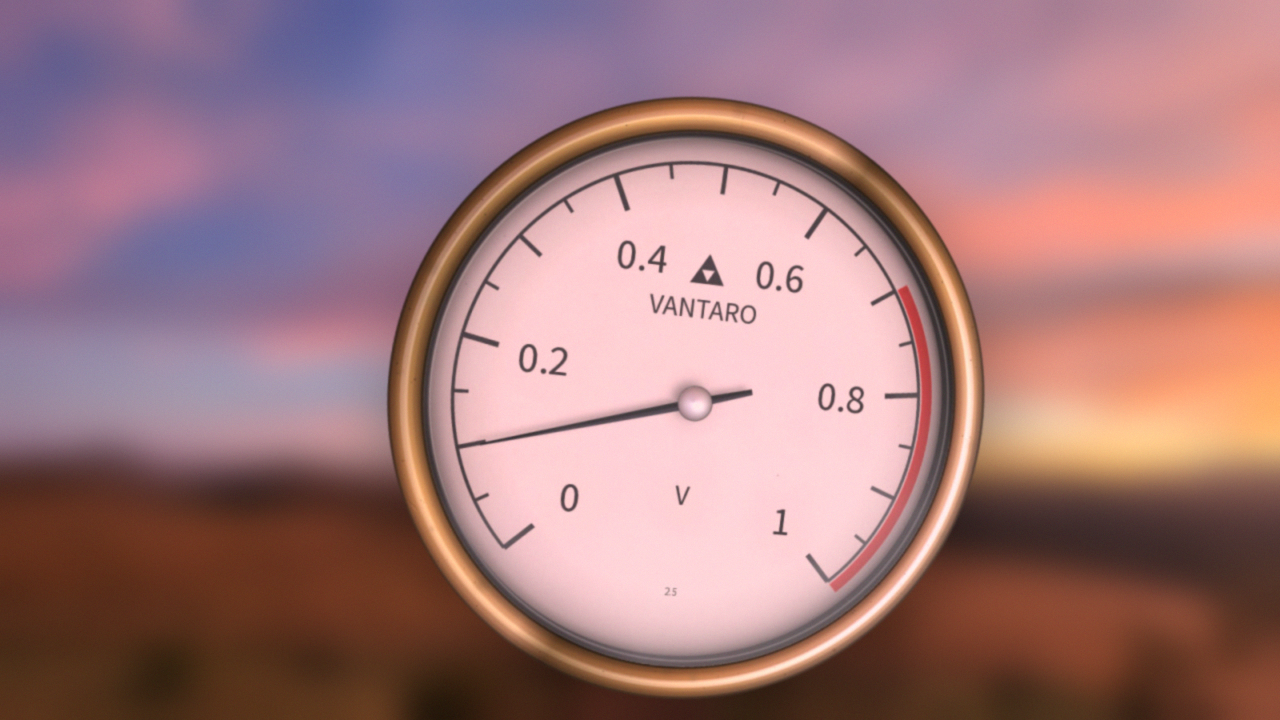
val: 0.1V
